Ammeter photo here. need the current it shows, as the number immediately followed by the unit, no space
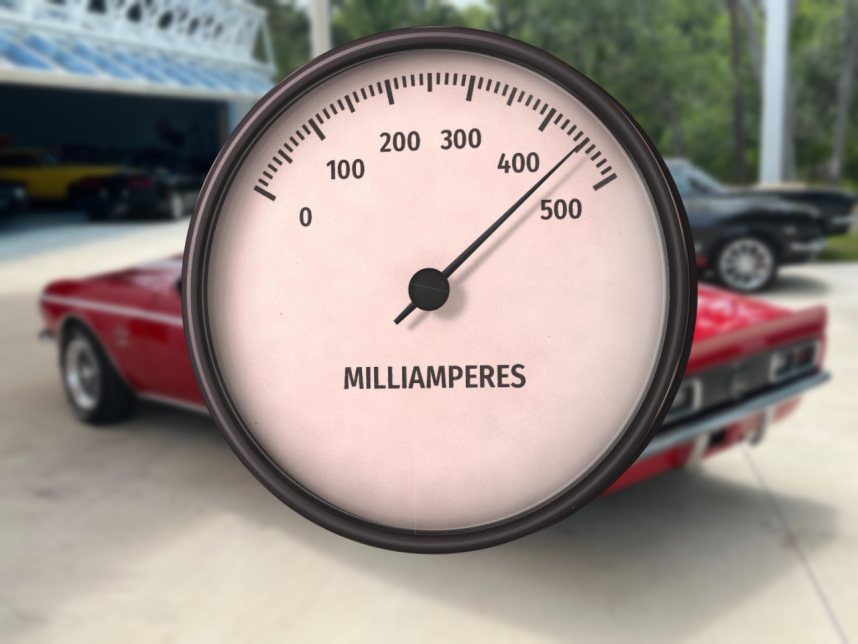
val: 450mA
